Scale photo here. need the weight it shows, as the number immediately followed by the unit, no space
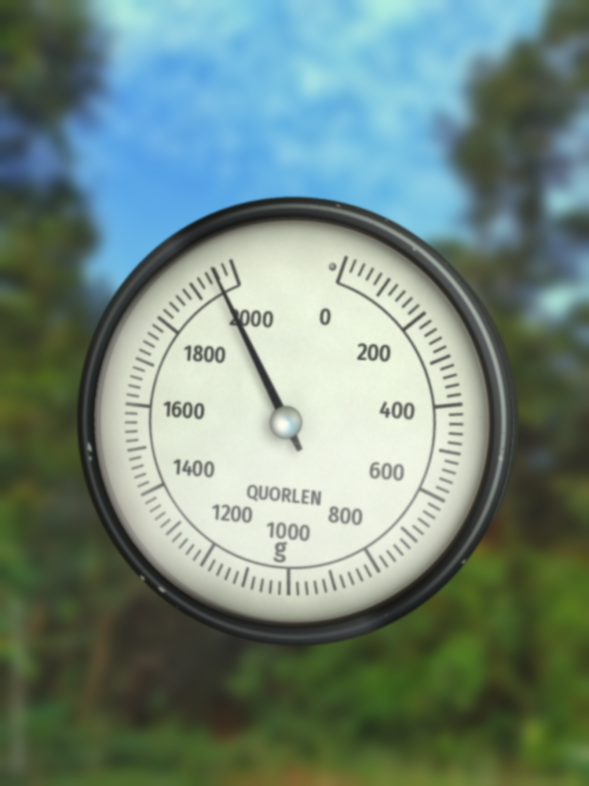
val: 1960g
